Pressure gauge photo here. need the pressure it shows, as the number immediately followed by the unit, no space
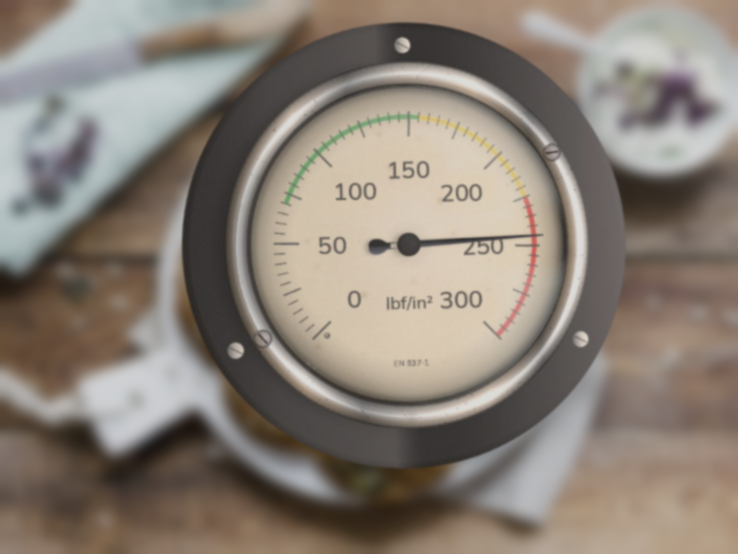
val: 245psi
